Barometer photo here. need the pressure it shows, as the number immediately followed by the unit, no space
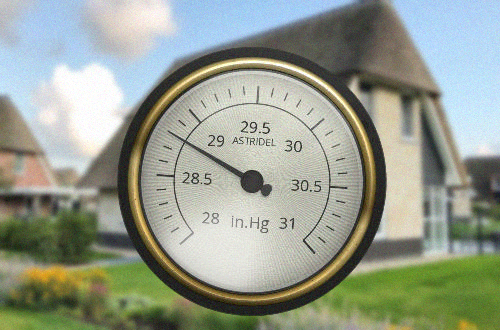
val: 28.8inHg
